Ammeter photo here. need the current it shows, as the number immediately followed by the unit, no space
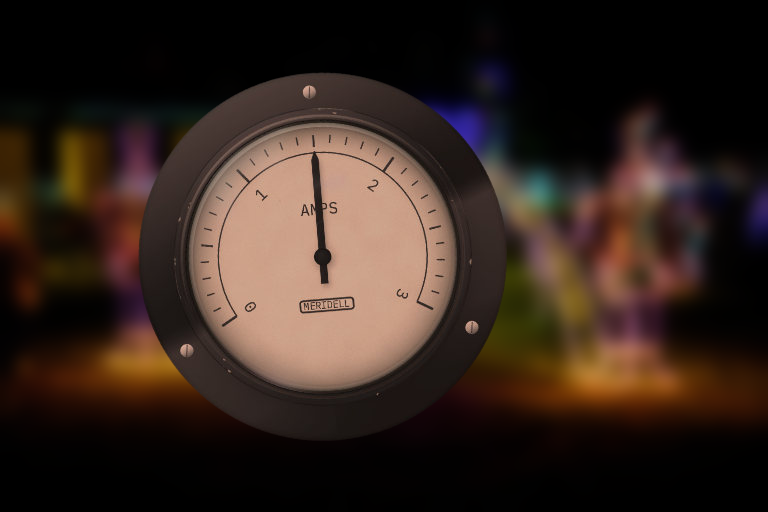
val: 1.5A
